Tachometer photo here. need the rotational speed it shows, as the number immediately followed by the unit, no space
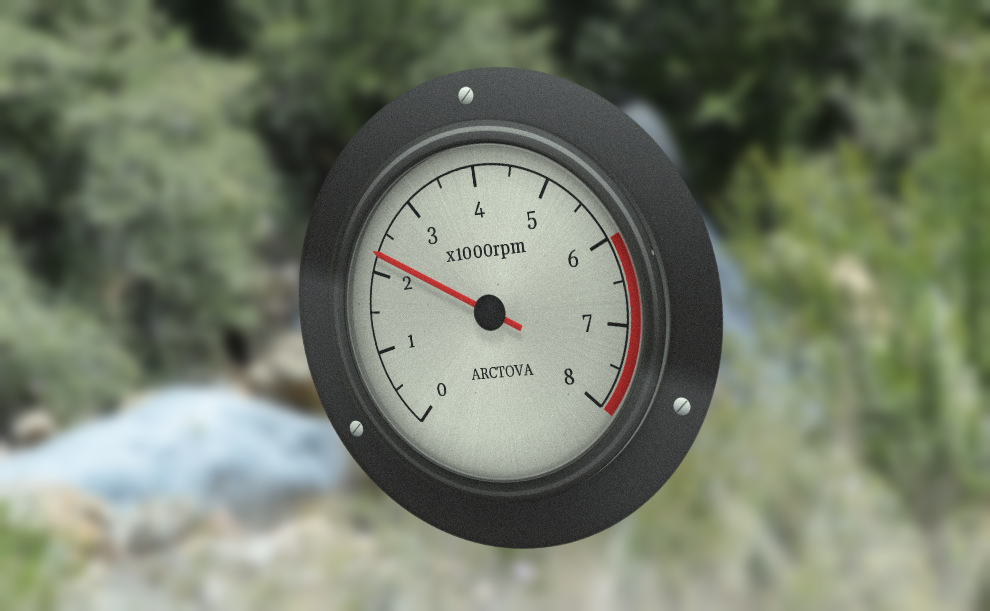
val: 2250rpm
